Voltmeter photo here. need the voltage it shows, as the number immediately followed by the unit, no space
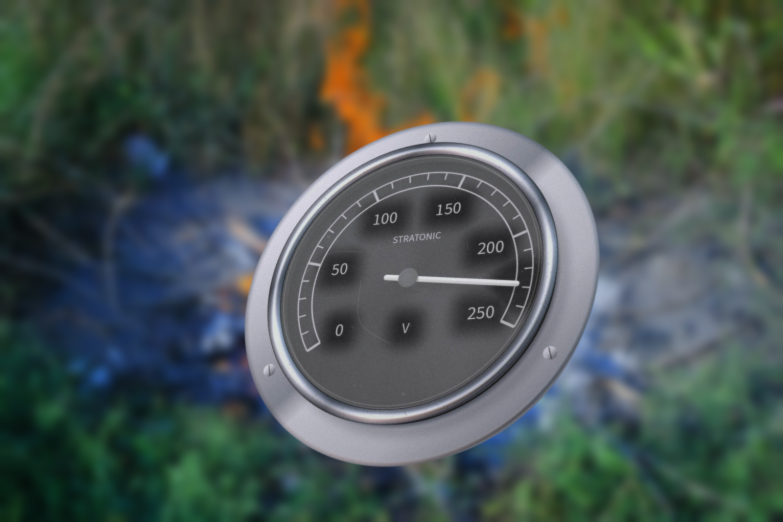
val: 230V
